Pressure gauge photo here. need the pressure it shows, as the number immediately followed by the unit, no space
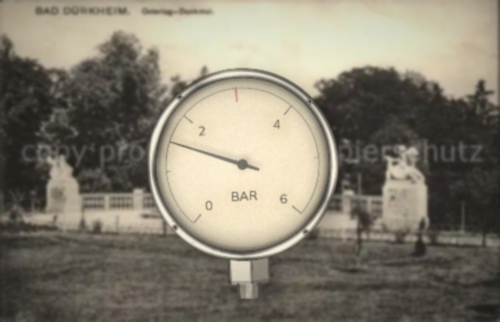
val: 1.5bar
